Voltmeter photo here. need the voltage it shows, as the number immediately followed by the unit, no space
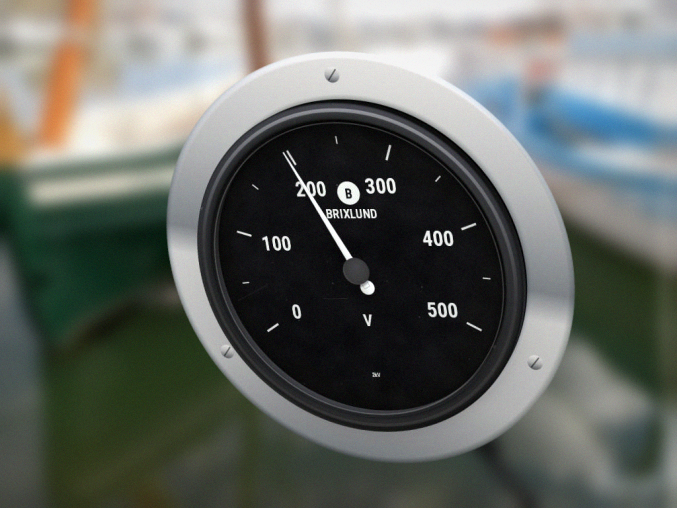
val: 200V
